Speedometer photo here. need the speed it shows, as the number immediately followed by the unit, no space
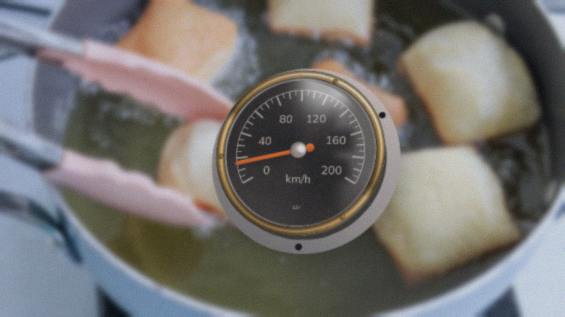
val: 15km/h
